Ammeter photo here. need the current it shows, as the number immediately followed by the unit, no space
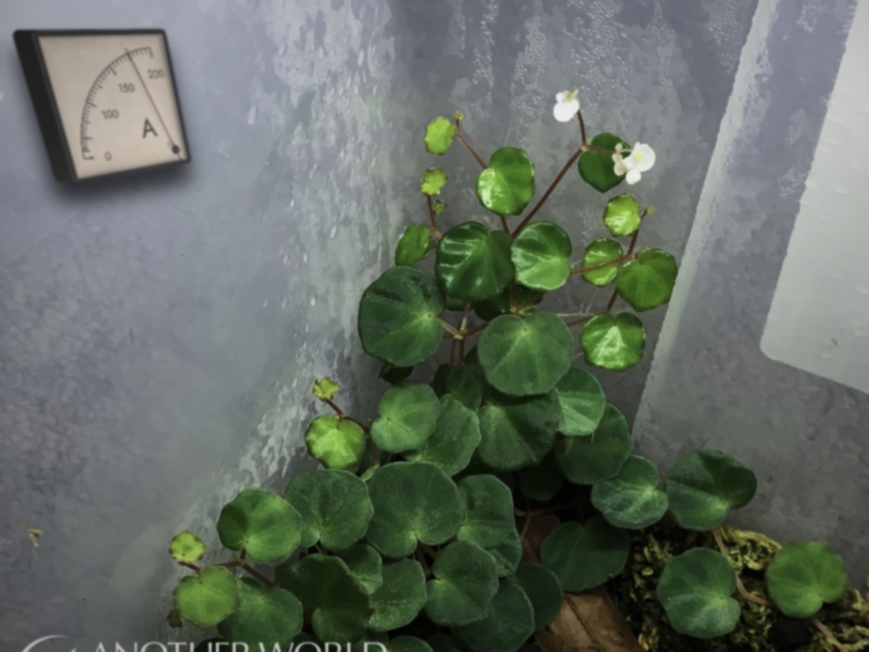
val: 175A
